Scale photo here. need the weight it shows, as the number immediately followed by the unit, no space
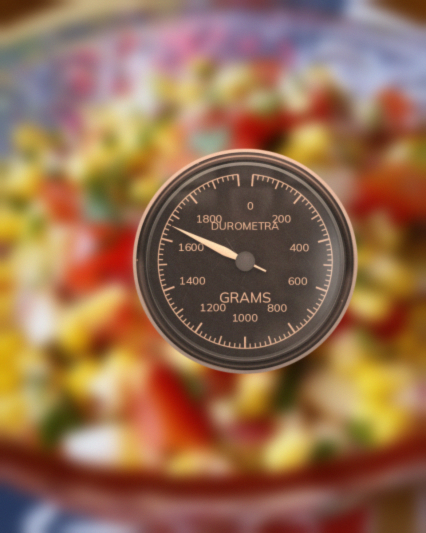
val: 1660g
